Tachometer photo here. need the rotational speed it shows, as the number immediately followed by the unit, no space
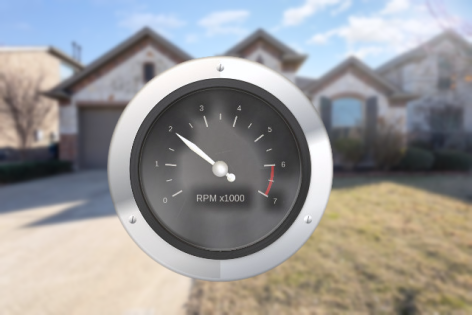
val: 2000rpm
